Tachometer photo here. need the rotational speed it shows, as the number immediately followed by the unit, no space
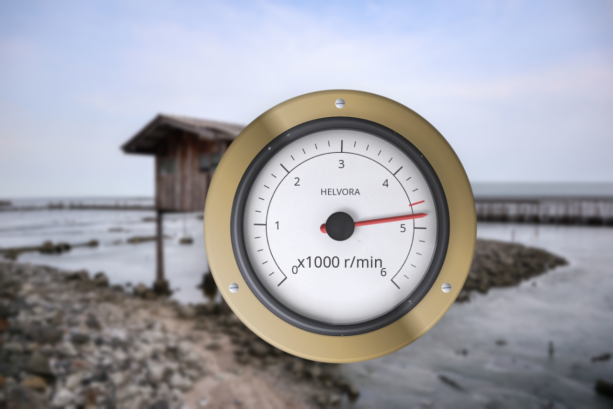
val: 4800rpm
